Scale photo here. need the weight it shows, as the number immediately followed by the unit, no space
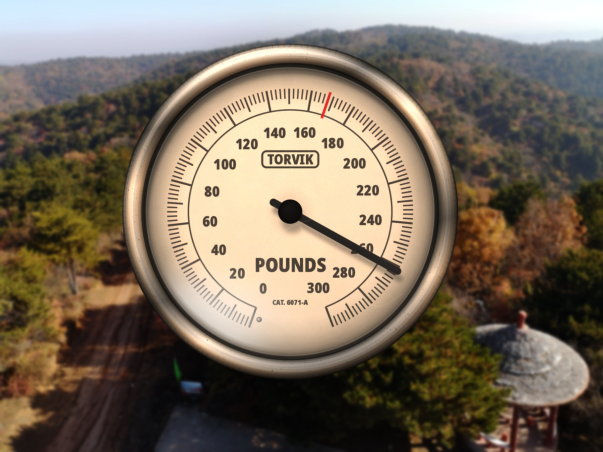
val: 262lb
